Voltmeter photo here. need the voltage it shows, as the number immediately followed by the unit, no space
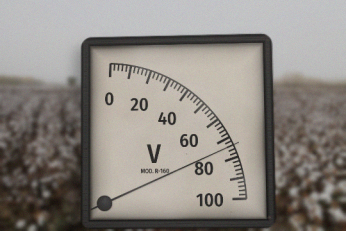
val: 74V
